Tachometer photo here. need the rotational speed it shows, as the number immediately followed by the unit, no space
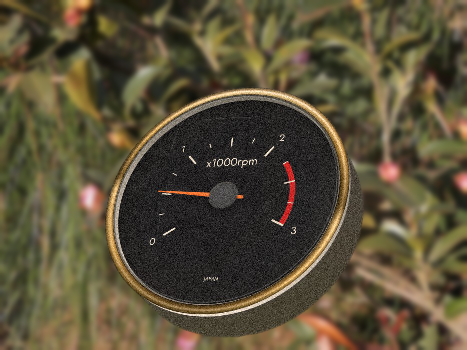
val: 500rpm
